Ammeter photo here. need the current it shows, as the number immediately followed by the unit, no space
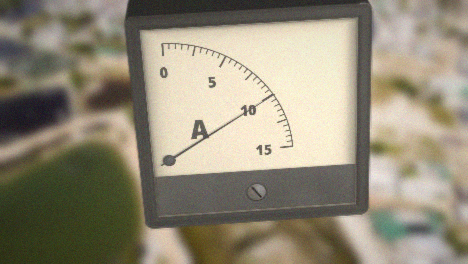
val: 10A
